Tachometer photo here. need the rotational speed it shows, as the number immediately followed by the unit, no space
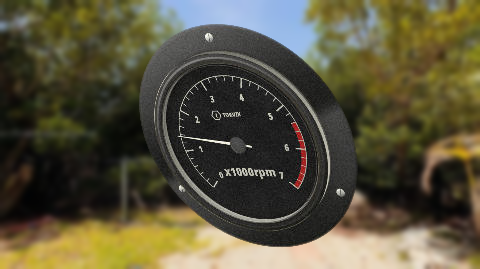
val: 1400rpm
